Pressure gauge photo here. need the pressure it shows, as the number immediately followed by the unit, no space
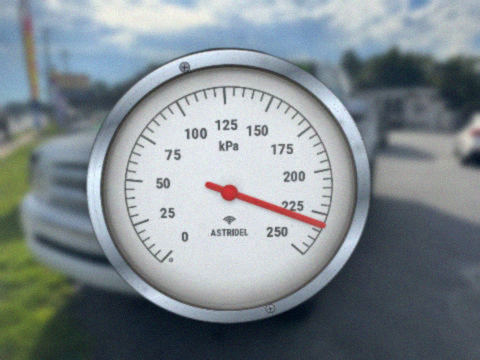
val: 230kPa
